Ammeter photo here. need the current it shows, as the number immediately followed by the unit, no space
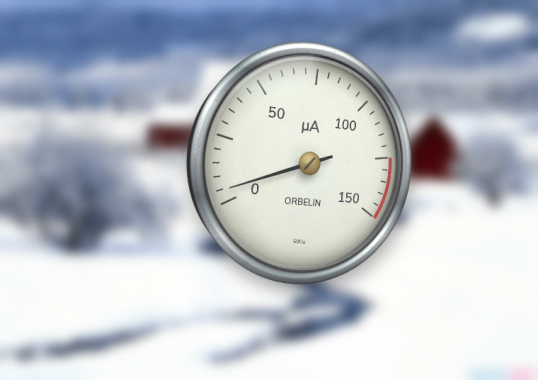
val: 5µA
